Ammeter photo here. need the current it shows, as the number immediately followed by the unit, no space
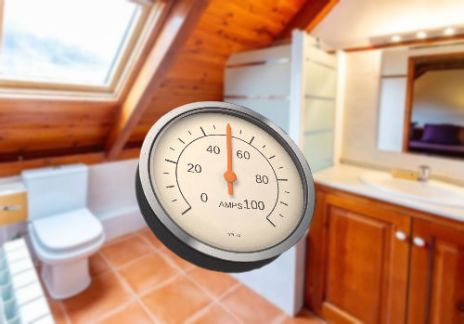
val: 50A
